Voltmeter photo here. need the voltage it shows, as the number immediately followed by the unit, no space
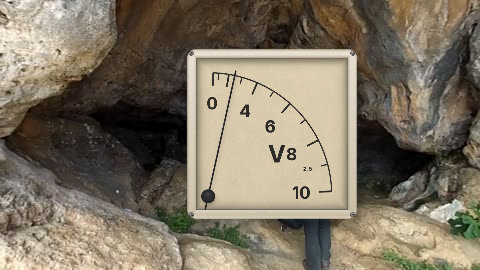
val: 2.5V
